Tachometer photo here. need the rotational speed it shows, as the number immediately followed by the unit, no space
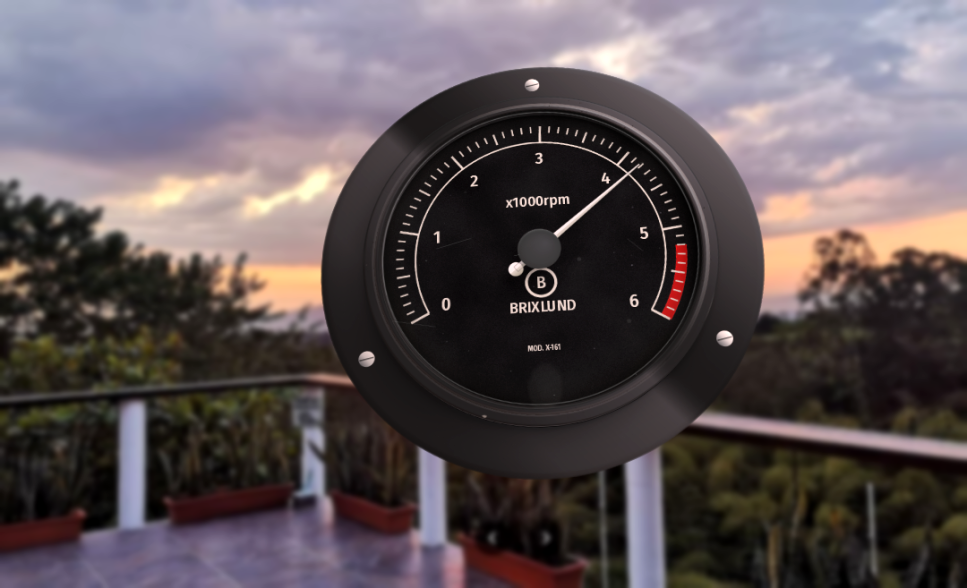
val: 4200rpm
